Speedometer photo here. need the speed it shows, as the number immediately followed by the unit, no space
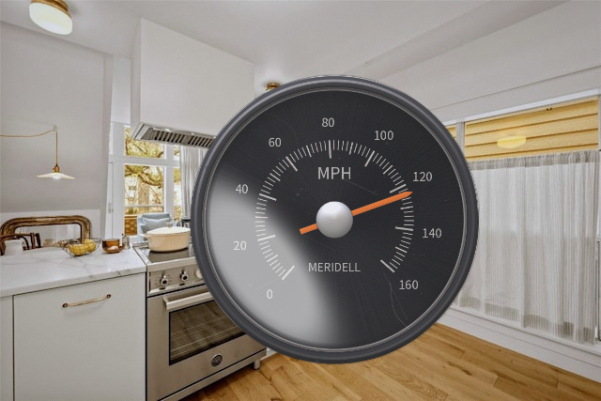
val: 124mph
